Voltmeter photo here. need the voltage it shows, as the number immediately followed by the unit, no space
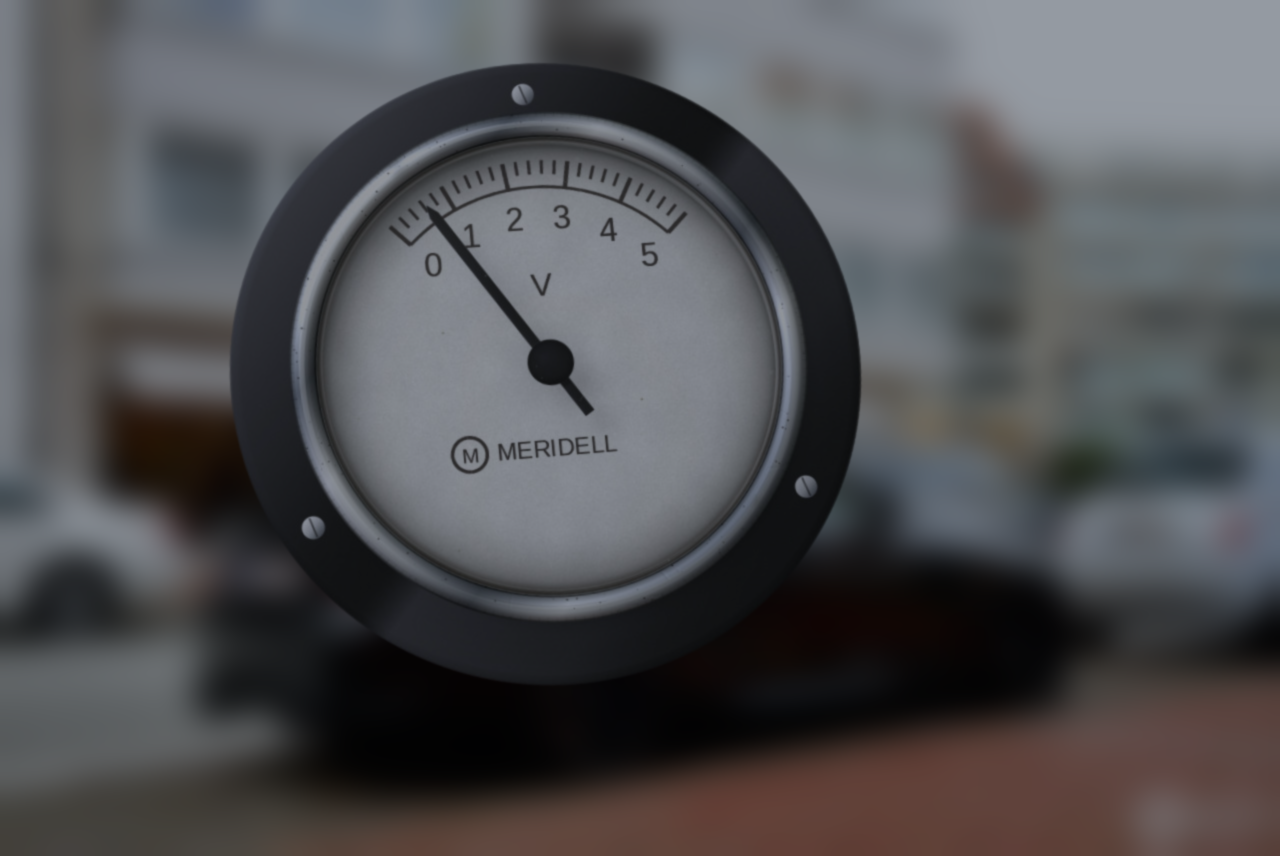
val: 0.6V
